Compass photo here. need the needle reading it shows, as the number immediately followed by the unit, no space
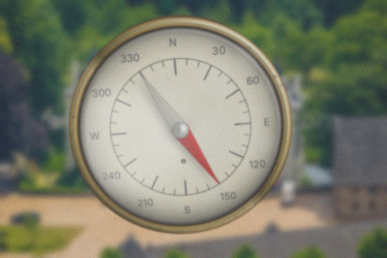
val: 150°
